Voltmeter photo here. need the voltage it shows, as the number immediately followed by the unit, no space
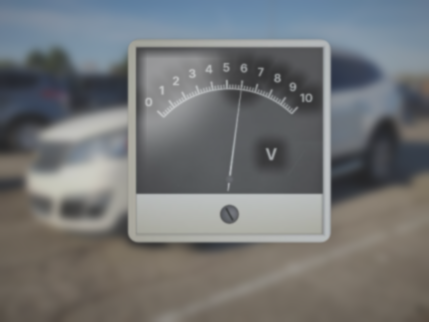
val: 6V
